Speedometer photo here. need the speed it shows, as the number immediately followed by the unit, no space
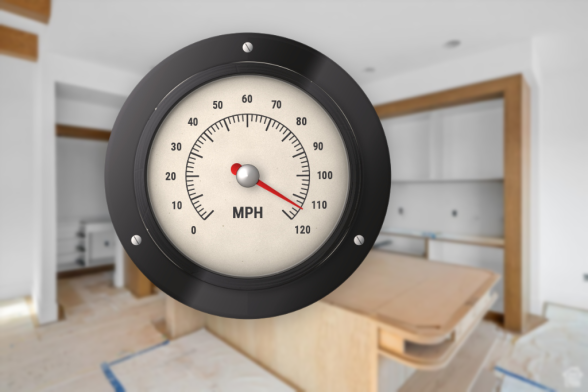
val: 114mph
